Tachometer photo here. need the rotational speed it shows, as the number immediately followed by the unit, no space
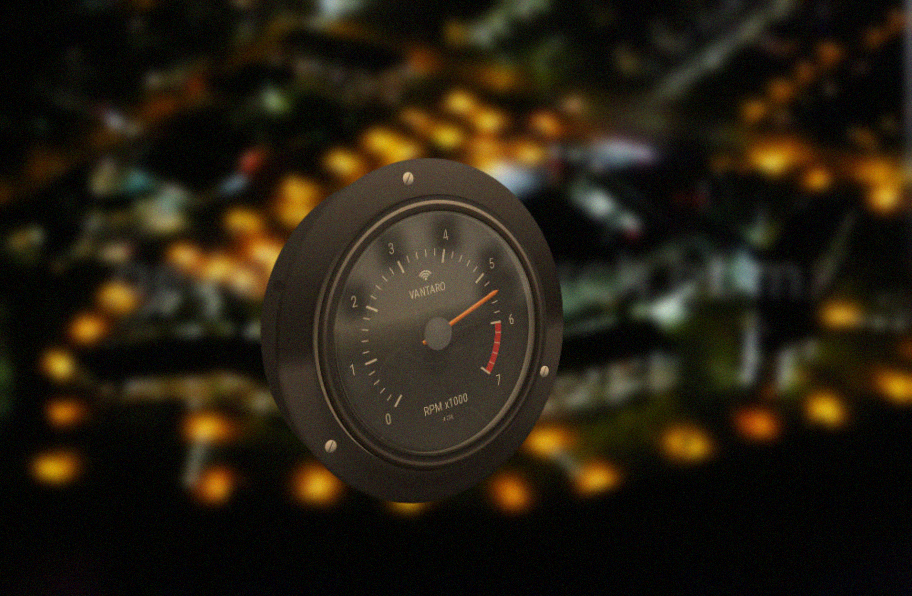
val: 5400rpm
